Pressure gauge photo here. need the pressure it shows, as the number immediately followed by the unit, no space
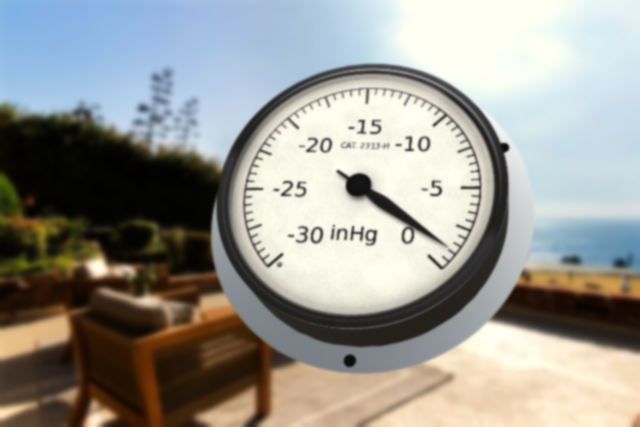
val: -1inHg
